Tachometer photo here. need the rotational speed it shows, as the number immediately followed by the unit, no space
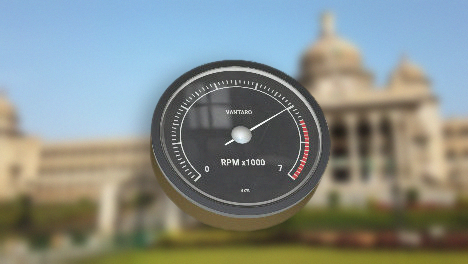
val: 5000rpm
